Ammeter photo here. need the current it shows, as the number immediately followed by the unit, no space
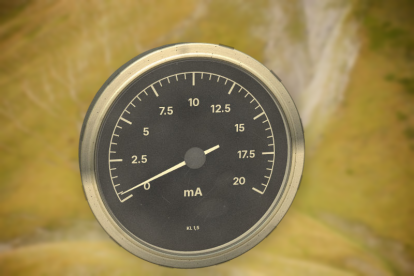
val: 0.5mA
